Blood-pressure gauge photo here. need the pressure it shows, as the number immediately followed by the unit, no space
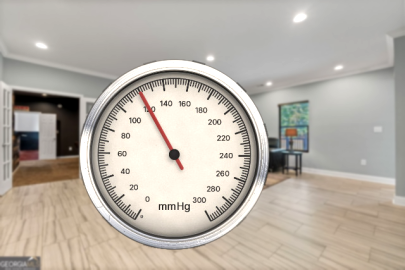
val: 120mmHg
